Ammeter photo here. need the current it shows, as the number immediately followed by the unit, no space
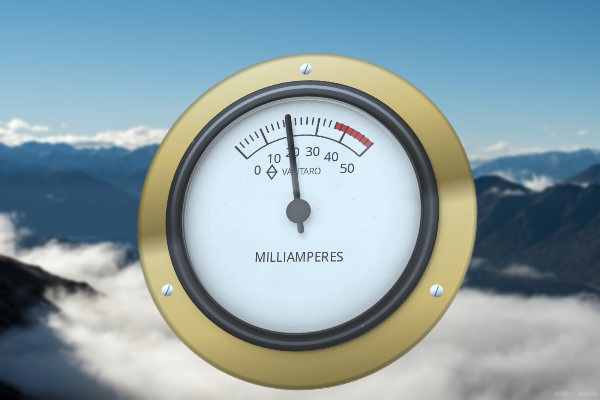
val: 20mA
